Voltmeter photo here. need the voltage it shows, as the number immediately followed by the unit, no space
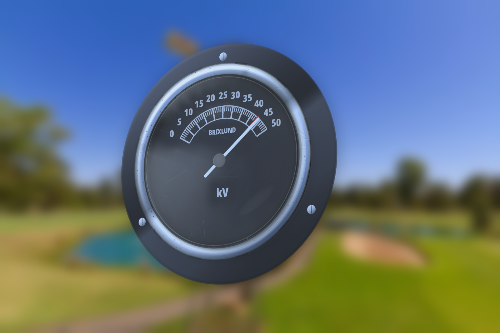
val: 45kV
